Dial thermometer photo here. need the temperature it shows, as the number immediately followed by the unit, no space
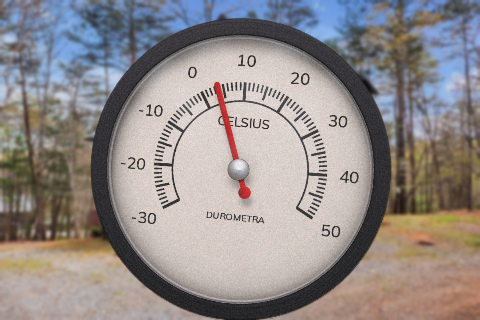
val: 4°C
